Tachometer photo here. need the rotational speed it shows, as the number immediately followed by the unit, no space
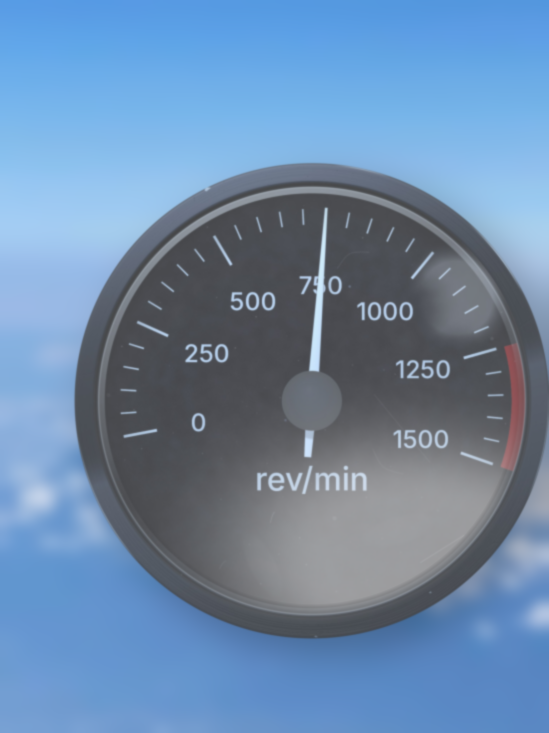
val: 750rpm
